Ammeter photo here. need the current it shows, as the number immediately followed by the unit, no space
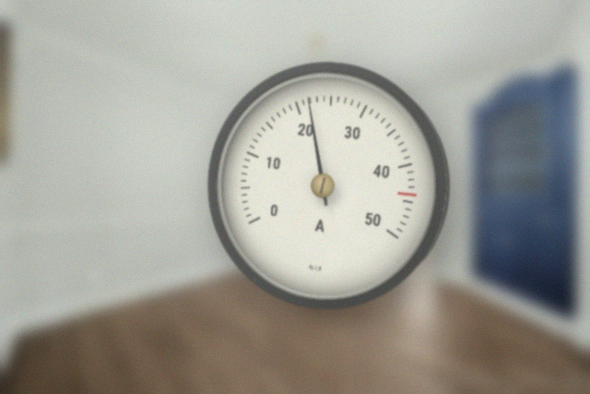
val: 22A
